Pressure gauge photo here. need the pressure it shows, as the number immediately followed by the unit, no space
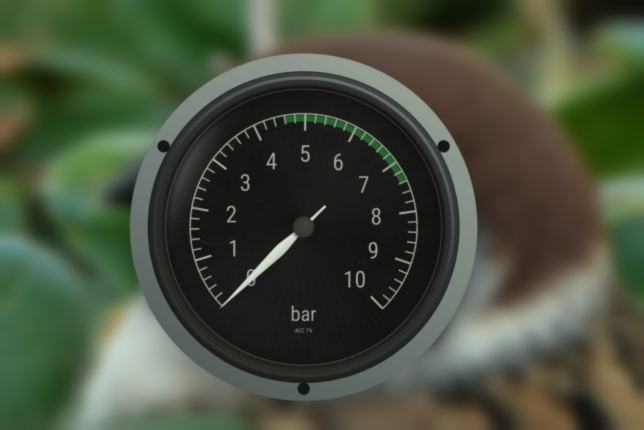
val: 0bar
